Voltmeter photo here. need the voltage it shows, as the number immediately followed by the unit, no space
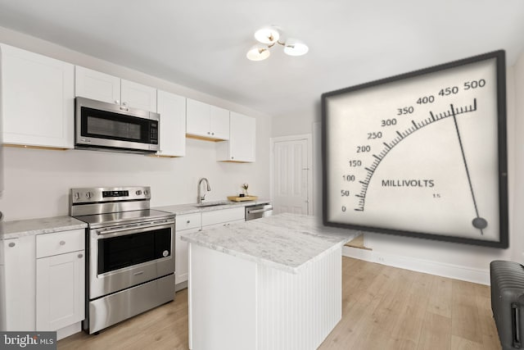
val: 450mV
